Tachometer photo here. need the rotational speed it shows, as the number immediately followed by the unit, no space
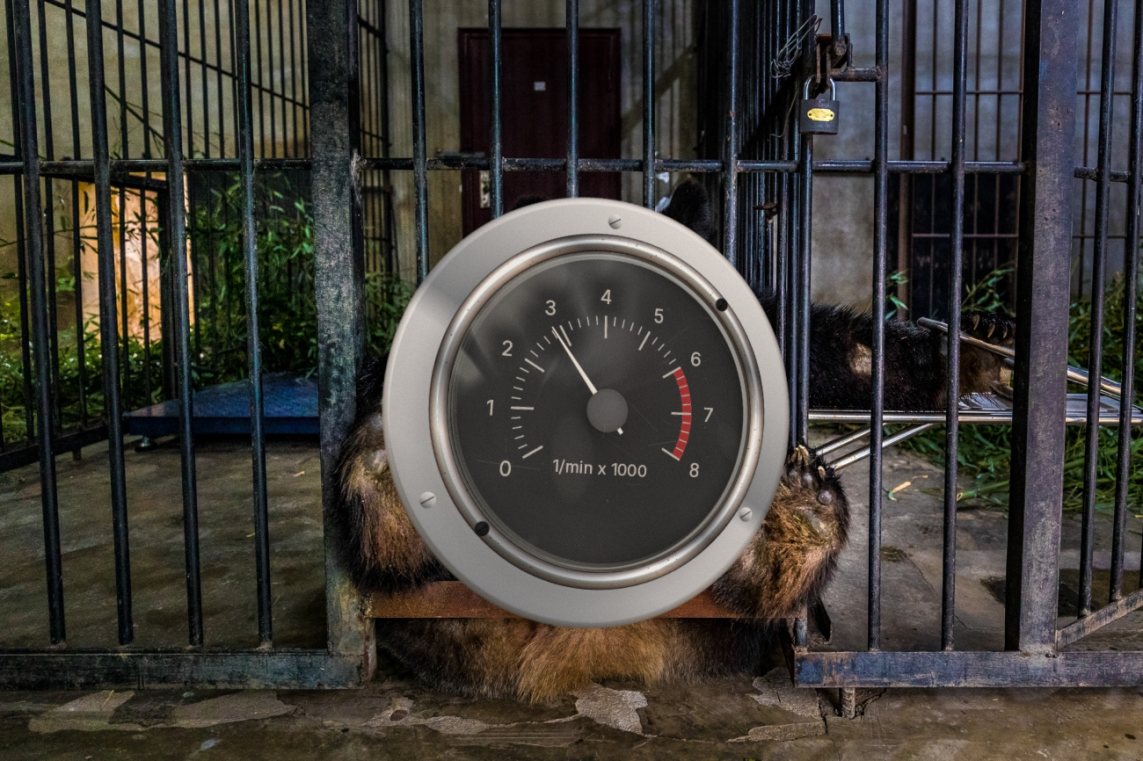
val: 2800rpm
